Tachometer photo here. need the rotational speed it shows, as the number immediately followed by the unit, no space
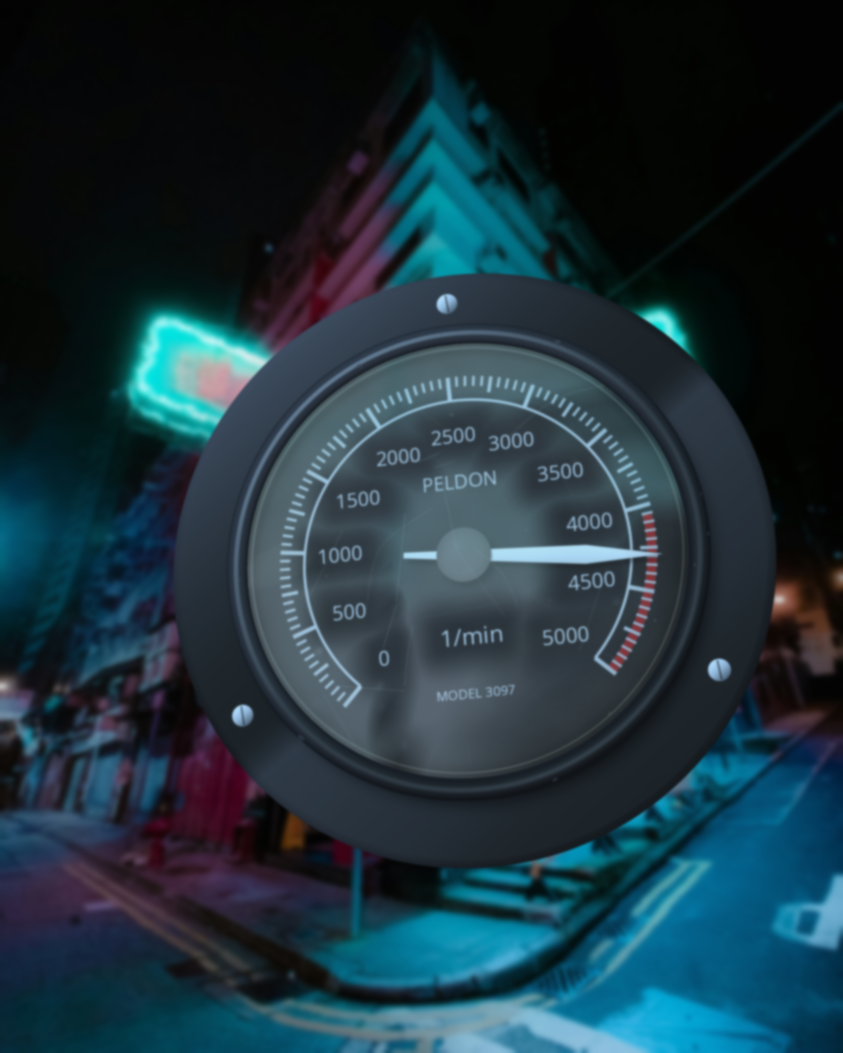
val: 4300rpm
